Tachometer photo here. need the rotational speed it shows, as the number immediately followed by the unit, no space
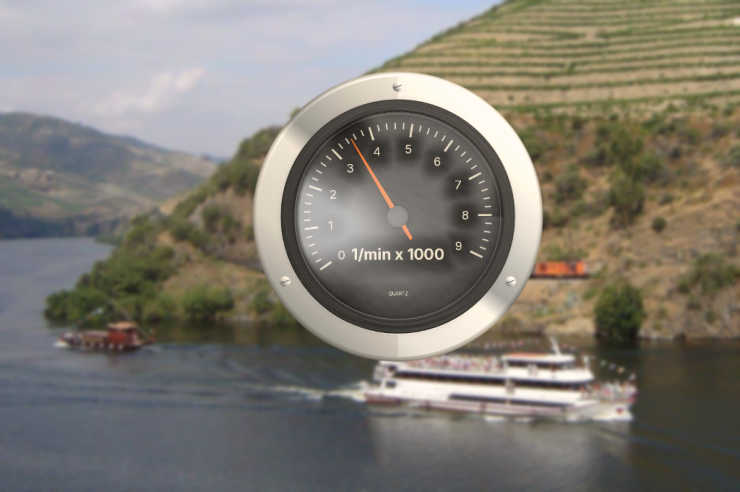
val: 3500rpm
